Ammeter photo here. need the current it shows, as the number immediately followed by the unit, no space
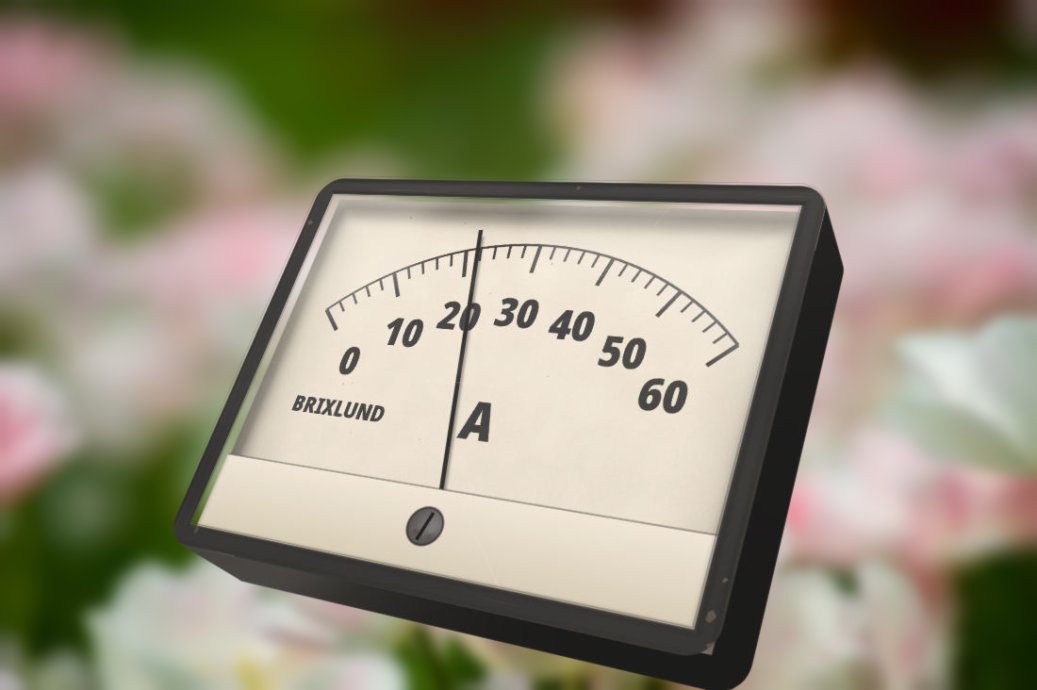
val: 22A
